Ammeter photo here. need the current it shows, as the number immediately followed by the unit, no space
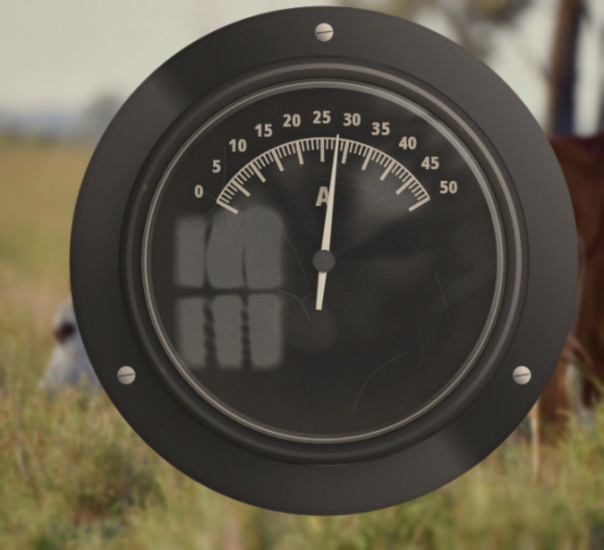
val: 28A
